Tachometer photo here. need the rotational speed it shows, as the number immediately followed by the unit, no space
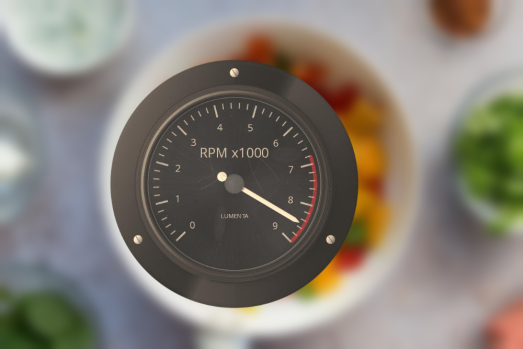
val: 8500rpm
